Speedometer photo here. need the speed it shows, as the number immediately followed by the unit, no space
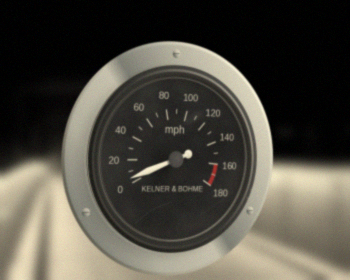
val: 5mph
